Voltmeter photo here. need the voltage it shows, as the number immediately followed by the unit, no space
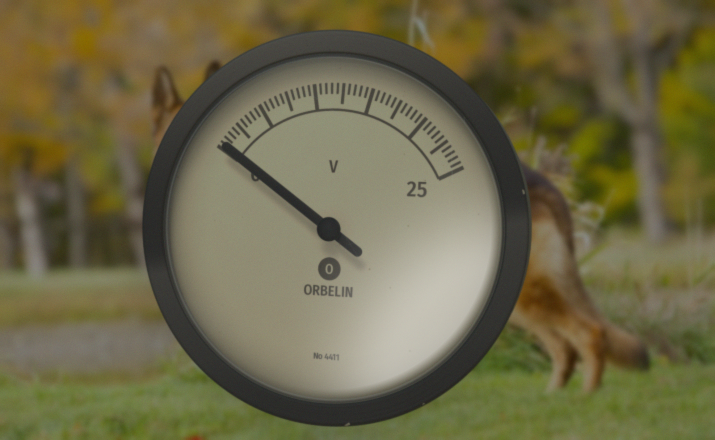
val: 0.5V
